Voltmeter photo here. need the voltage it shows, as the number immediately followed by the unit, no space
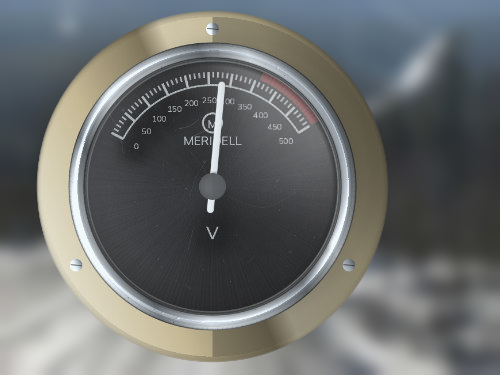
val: 280V
